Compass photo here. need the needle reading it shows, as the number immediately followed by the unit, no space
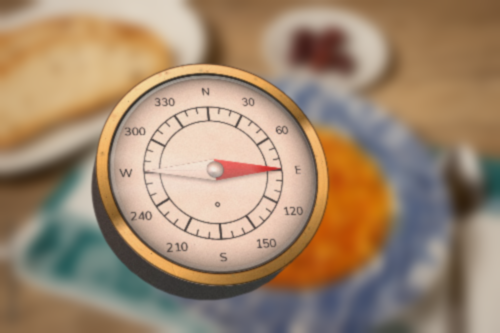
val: 90°
